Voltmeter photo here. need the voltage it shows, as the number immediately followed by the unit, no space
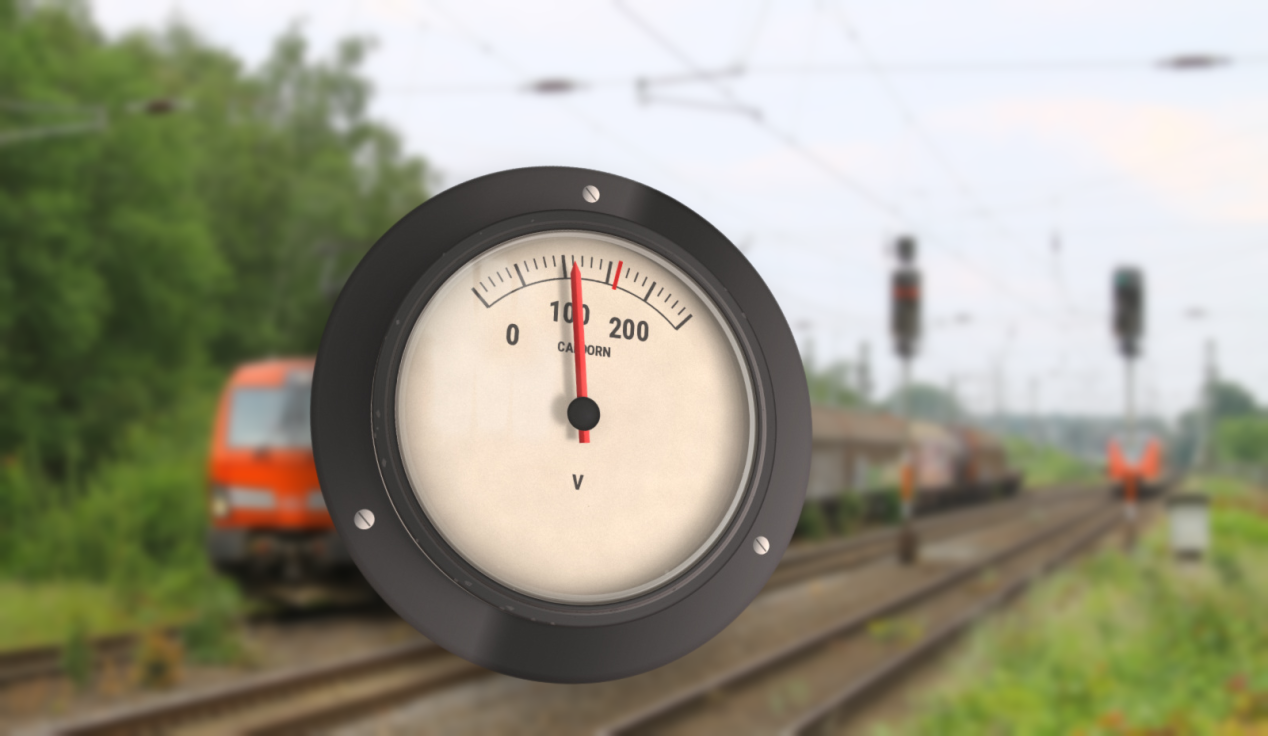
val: 110V
